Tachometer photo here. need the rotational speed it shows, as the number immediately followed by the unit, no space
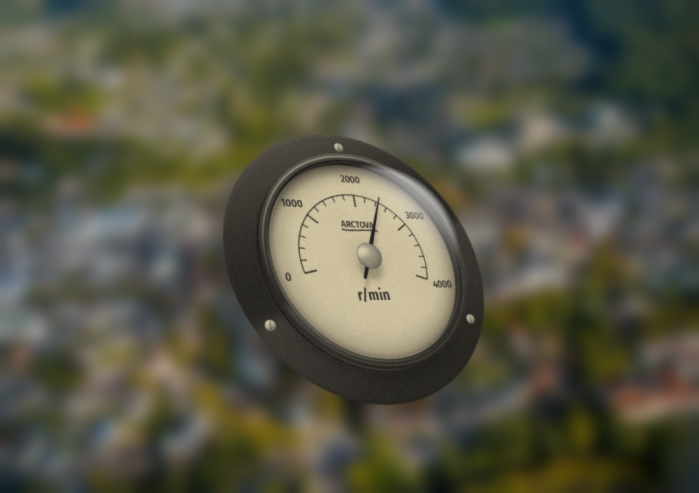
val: 2400rpm
